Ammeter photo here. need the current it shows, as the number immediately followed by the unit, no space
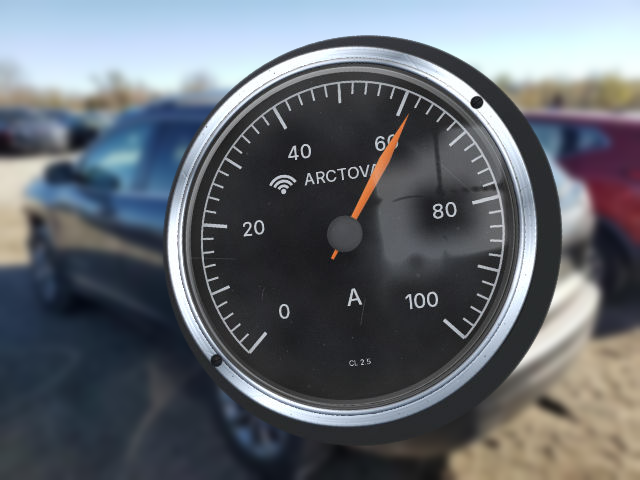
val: 62A
